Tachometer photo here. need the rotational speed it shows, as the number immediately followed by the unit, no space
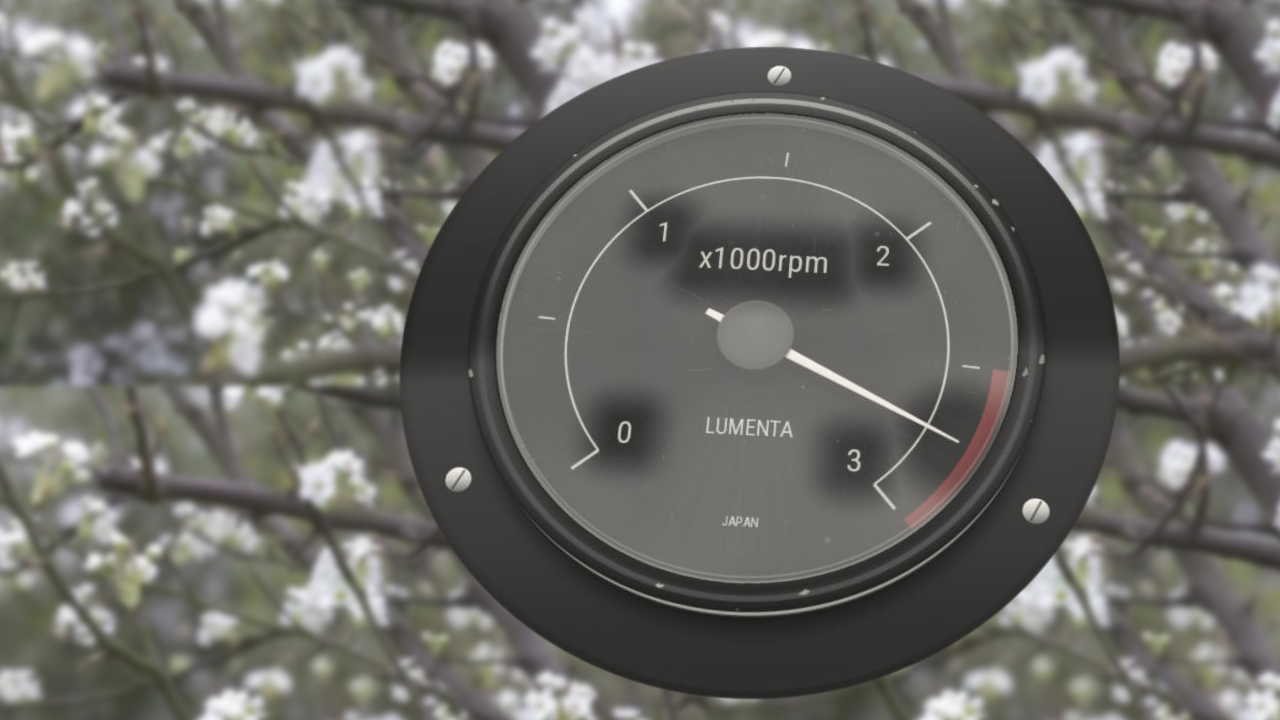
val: 2750rpm
